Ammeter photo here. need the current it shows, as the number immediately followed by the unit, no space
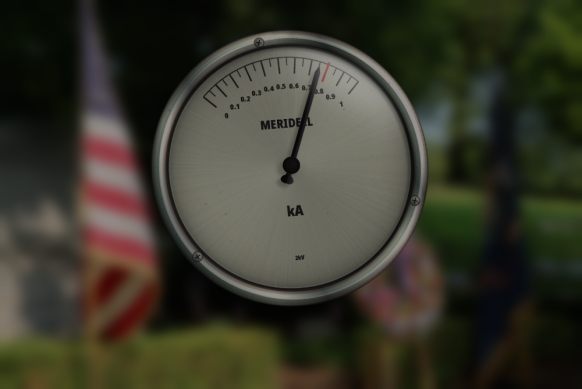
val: 0.75kA
